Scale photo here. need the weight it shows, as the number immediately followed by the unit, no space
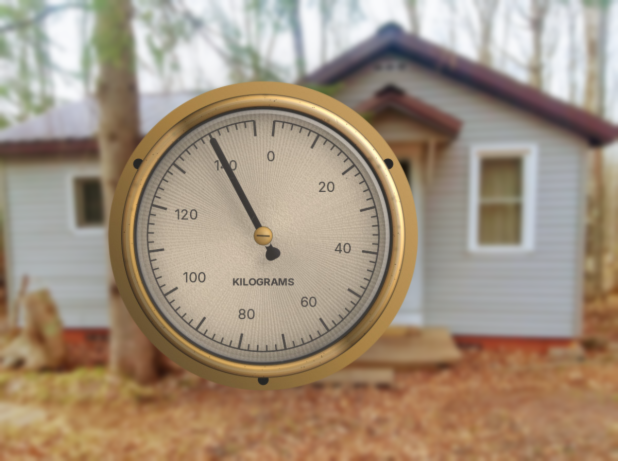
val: 140kg
